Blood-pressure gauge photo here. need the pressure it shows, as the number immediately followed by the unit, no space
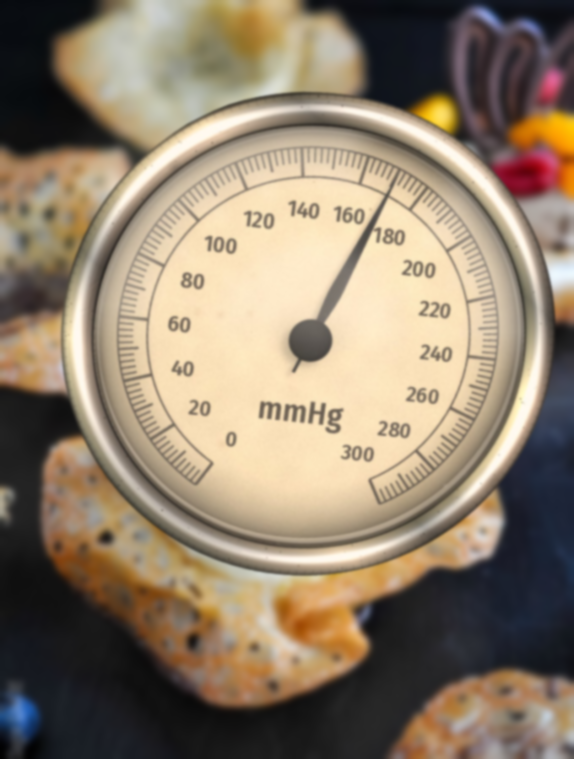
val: 170mmHg
